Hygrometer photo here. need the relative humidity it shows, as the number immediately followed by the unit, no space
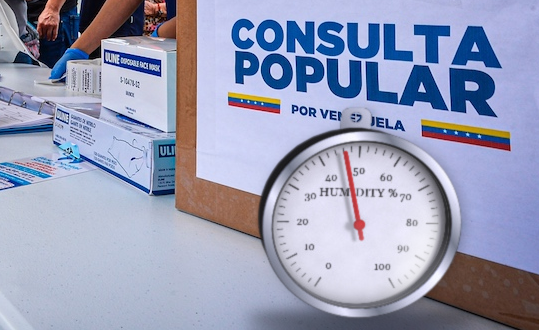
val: 46%
